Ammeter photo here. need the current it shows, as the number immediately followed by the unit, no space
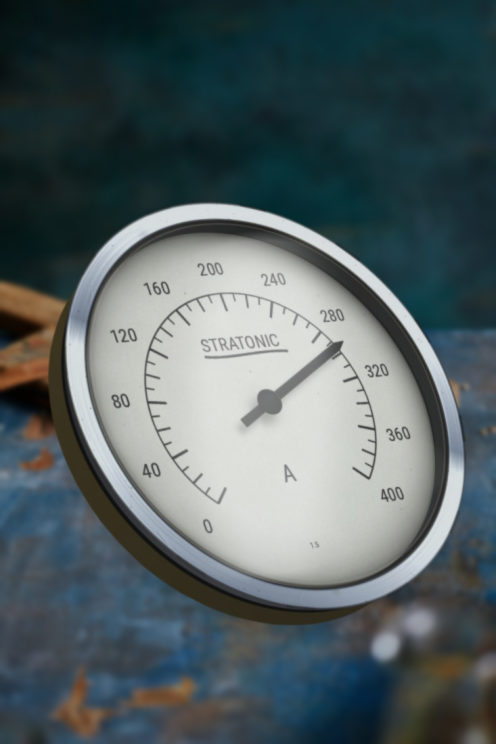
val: 295A
